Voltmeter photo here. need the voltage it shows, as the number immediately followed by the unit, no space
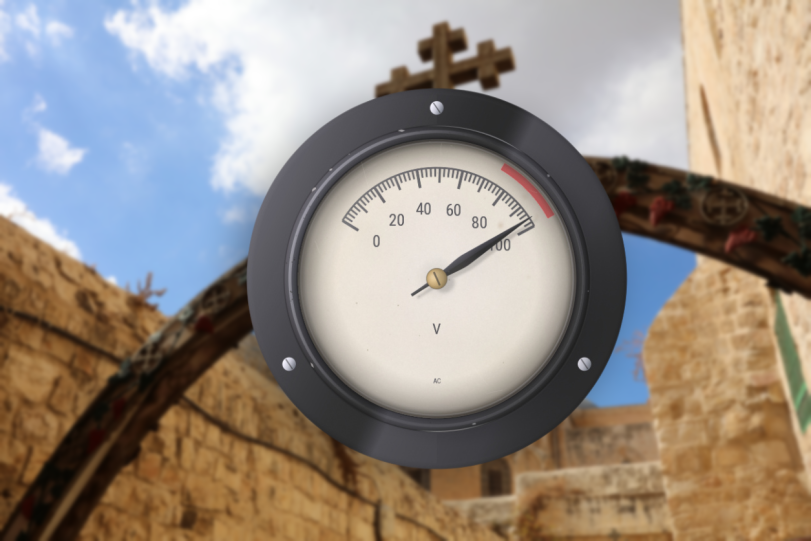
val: 96V
